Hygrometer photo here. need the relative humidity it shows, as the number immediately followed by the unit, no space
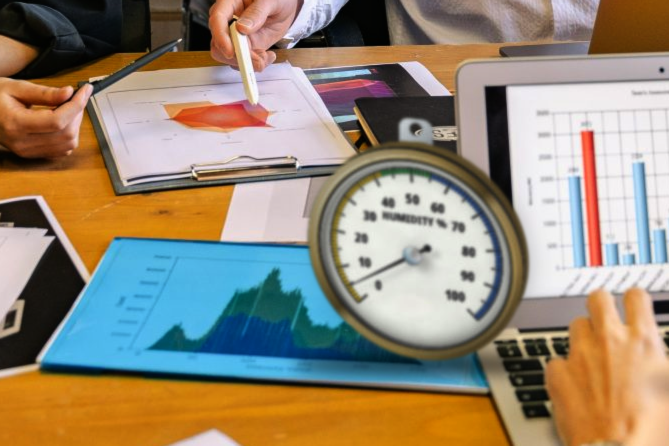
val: 5%
